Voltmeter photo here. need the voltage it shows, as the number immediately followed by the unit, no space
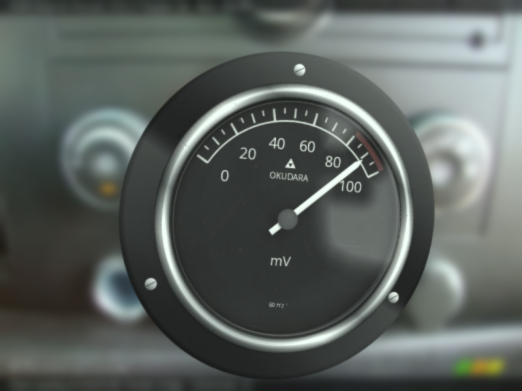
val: 90mV
